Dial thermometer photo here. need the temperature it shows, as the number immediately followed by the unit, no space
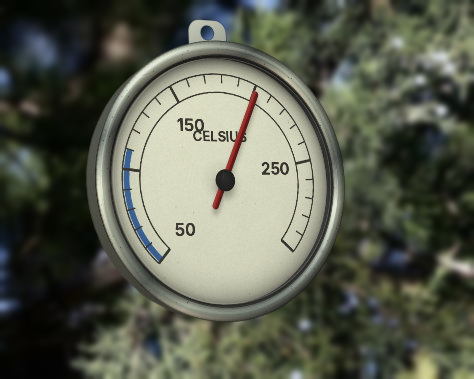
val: 200°C
